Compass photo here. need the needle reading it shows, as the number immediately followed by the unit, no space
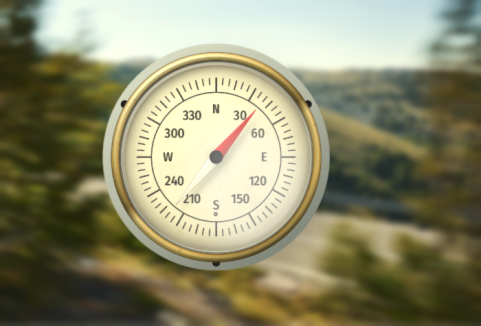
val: 40°
